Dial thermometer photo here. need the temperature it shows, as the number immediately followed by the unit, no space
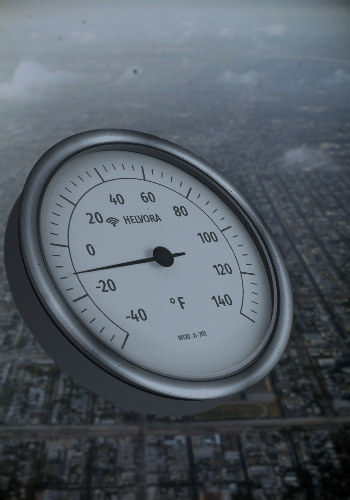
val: -12°F
